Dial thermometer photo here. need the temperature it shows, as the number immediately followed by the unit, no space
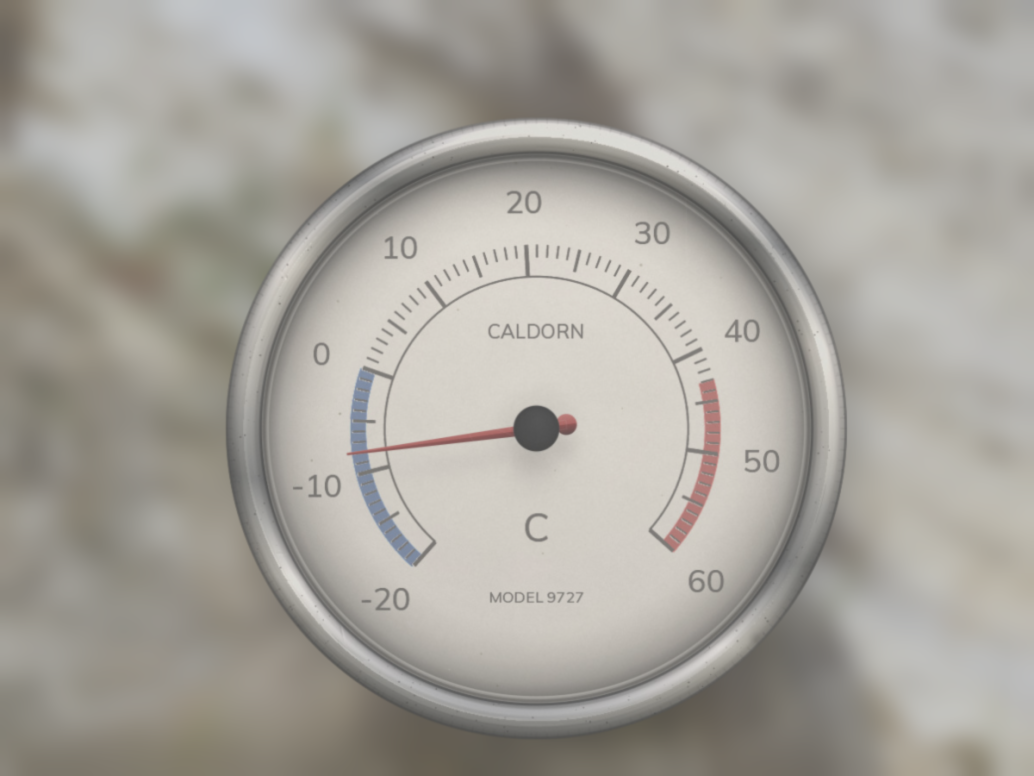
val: -8°C
